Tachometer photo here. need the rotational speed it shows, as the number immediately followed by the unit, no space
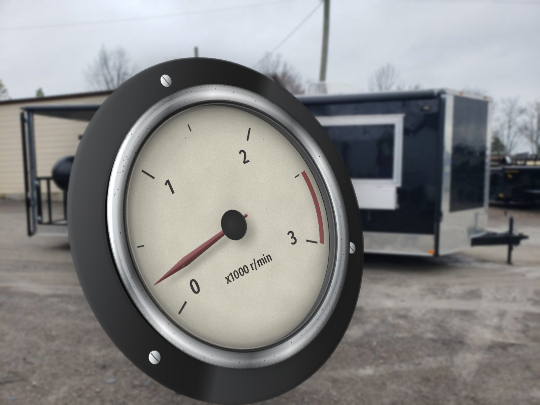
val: 250rpm
